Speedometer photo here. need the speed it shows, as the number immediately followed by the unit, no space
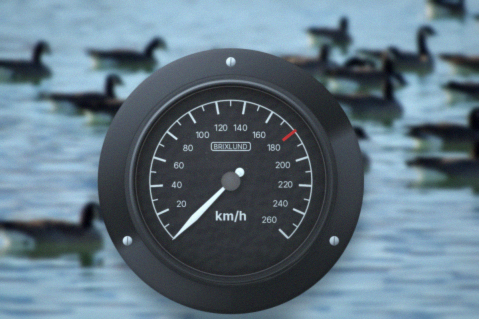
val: 0km/h
